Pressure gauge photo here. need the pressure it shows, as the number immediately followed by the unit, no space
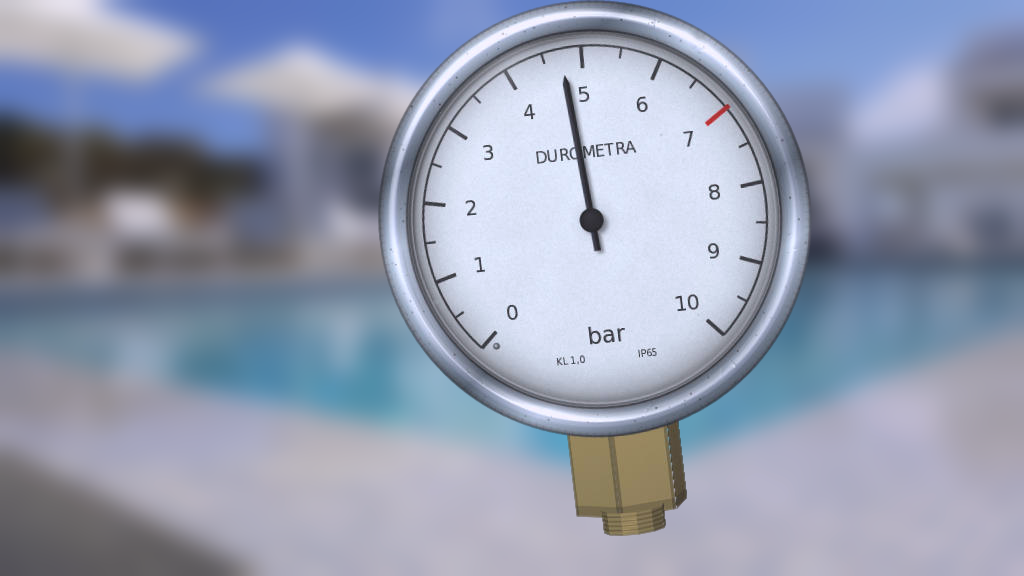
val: 4.75bar
